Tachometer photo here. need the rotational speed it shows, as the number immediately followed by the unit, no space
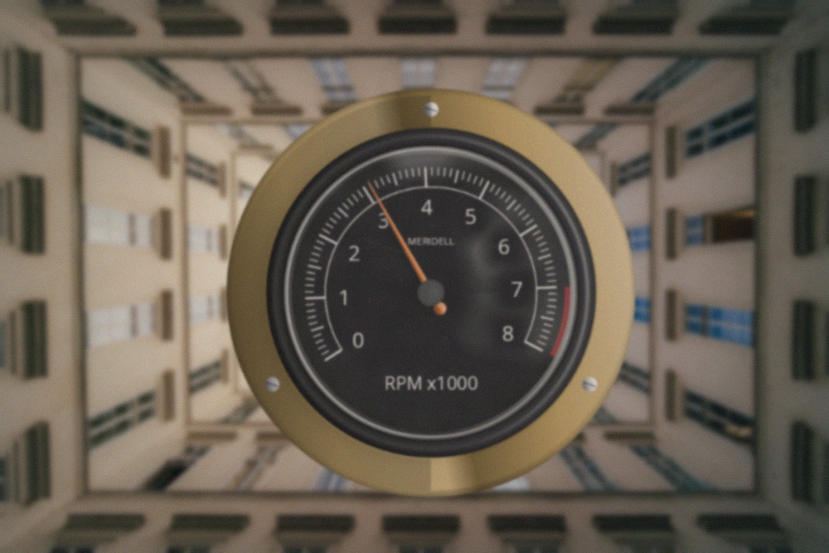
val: 3100rpm
